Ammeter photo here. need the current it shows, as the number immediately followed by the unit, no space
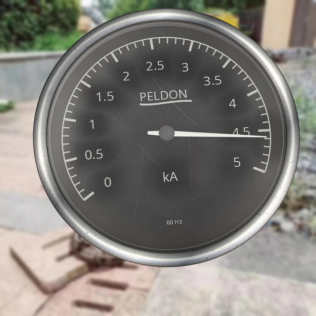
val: 4.6kA
